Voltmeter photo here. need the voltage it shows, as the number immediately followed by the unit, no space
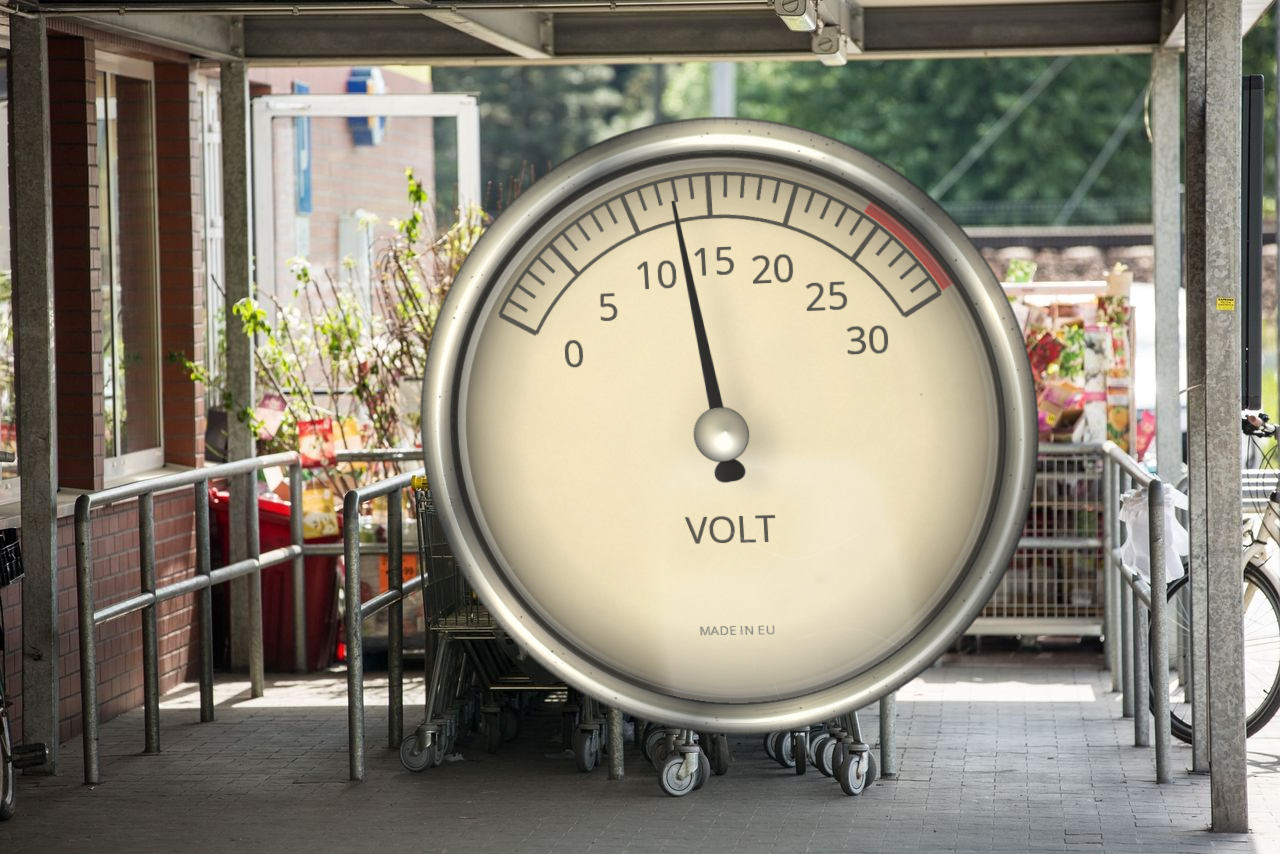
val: 13V
